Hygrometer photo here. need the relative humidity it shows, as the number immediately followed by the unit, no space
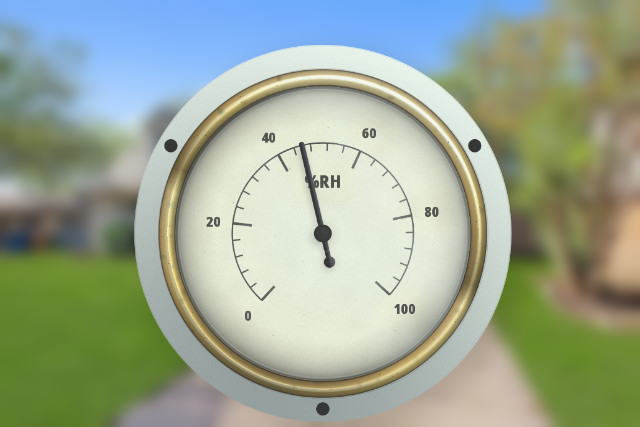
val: 46%
